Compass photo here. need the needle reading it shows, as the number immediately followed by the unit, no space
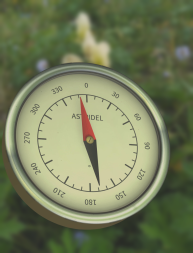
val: 350°
